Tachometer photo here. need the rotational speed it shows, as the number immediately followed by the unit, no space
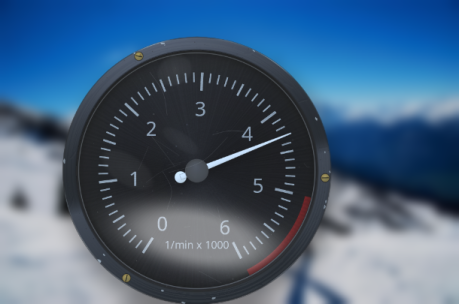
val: 4300rpm
